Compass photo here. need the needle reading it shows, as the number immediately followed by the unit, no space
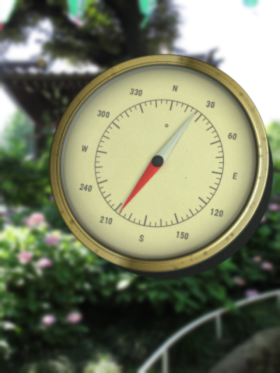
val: 205°
